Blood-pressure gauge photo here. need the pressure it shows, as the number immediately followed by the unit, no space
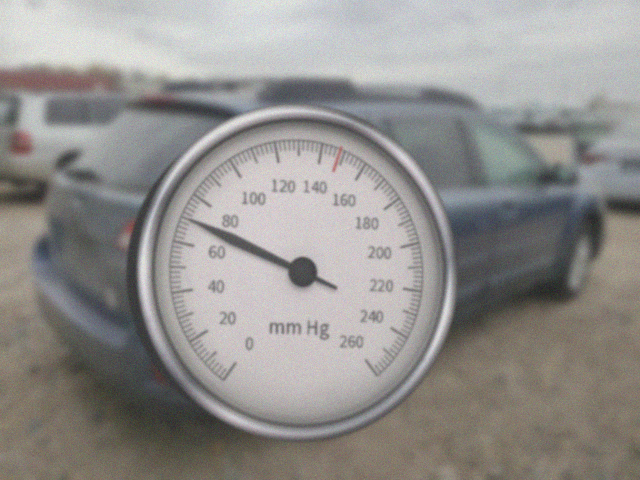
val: 70mmHg
